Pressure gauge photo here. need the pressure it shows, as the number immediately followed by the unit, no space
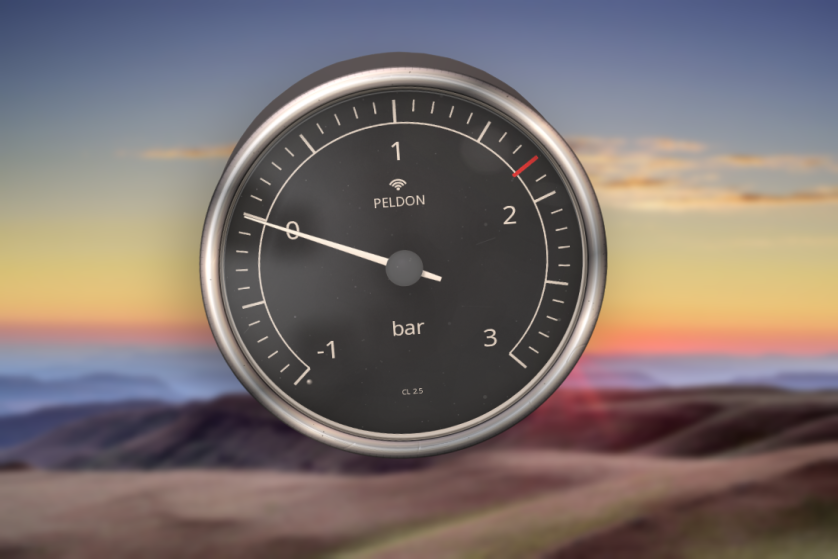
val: 0bar
